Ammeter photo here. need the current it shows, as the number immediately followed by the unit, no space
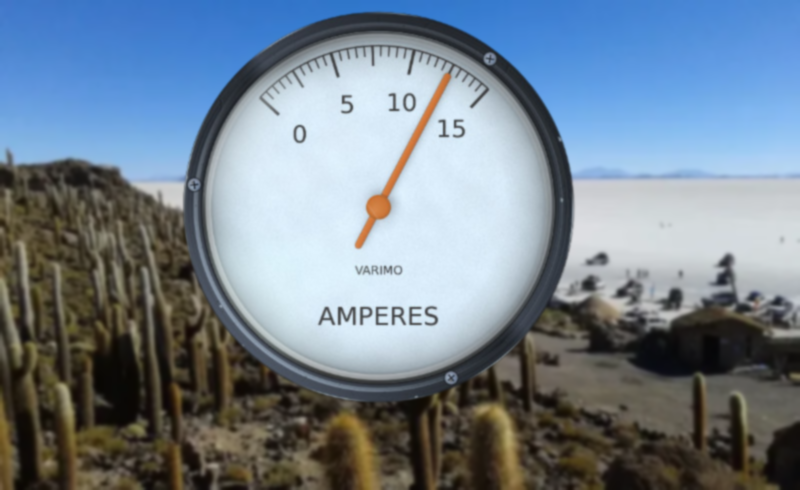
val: 12.5A
